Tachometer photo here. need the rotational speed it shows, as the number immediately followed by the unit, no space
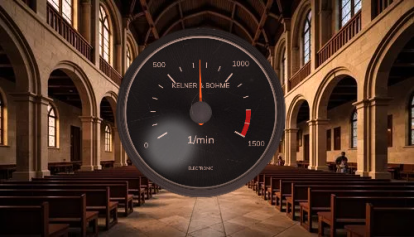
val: 750rpm
